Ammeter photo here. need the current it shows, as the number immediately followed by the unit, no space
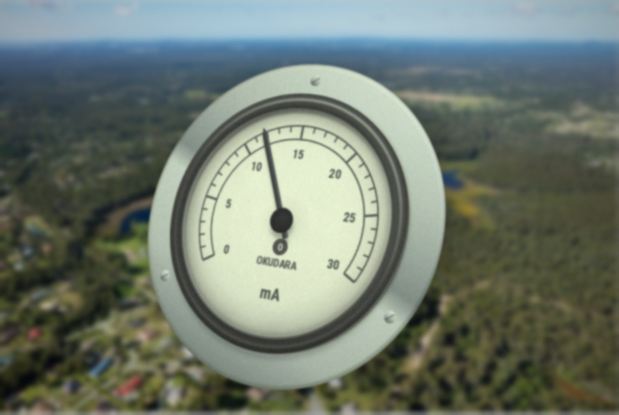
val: 12mA
